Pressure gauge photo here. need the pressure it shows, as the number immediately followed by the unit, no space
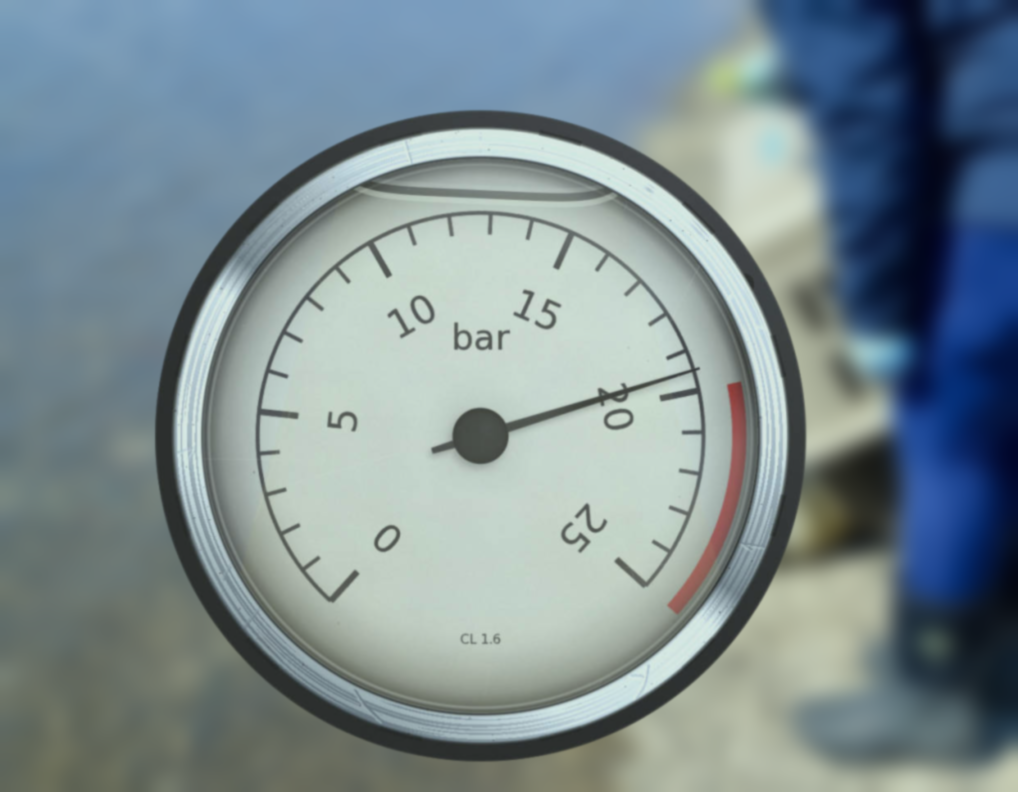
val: 19.5bar
